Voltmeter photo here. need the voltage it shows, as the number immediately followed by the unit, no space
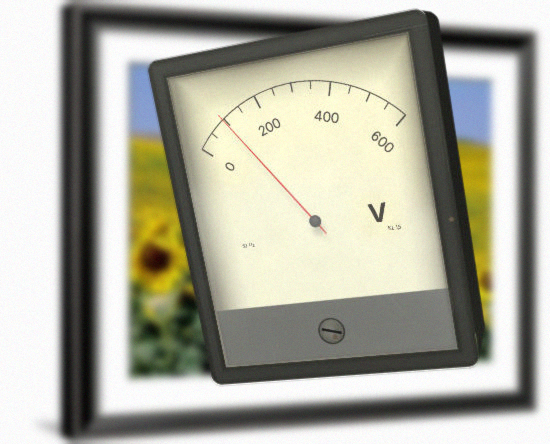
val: 100V
